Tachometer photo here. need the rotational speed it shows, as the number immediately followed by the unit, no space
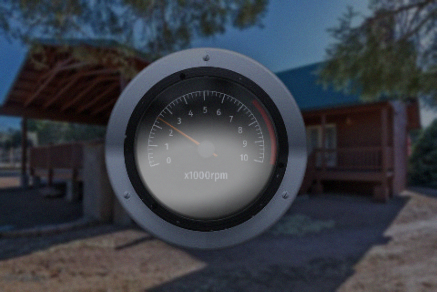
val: 2400rpm
